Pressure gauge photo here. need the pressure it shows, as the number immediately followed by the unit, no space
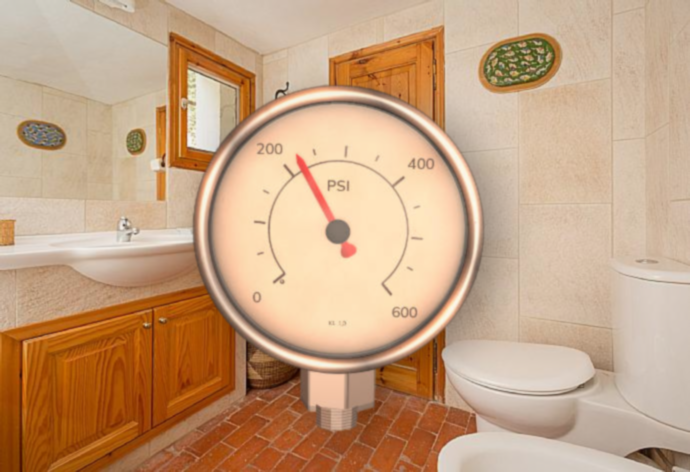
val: 225psi
